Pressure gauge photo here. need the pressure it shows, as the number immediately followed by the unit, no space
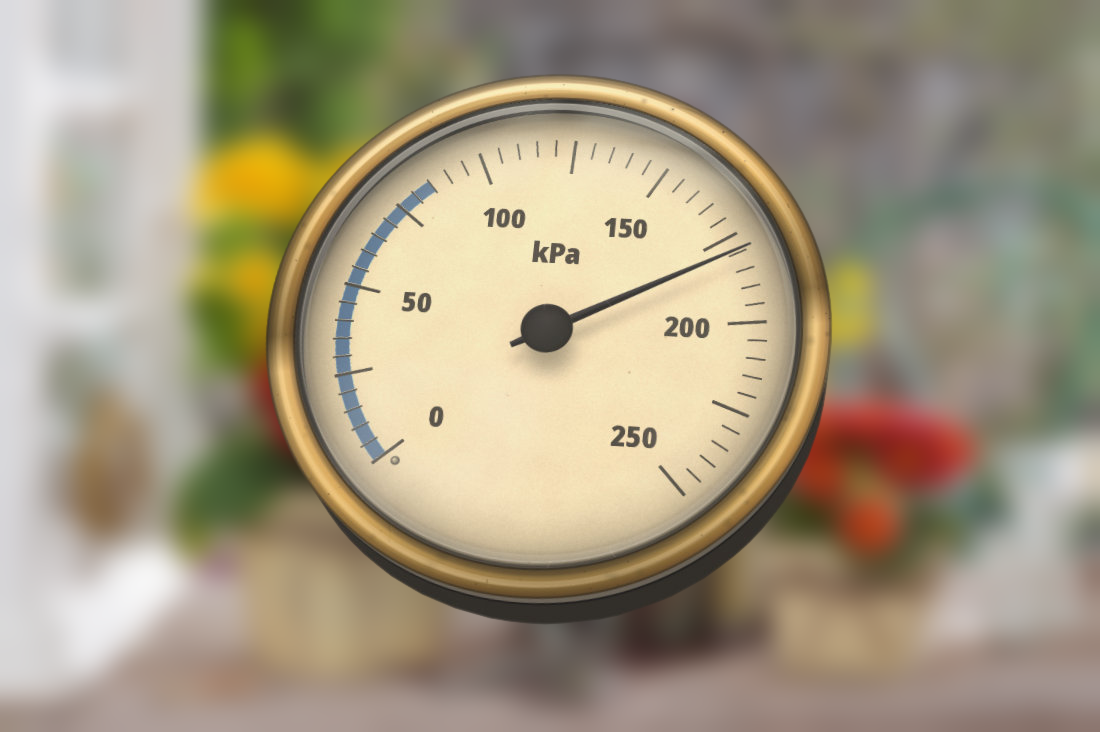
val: 180kPa
